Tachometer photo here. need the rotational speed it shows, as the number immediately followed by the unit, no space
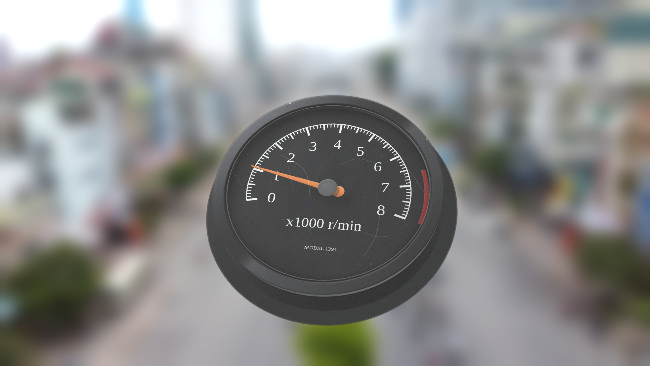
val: 1000rpm
